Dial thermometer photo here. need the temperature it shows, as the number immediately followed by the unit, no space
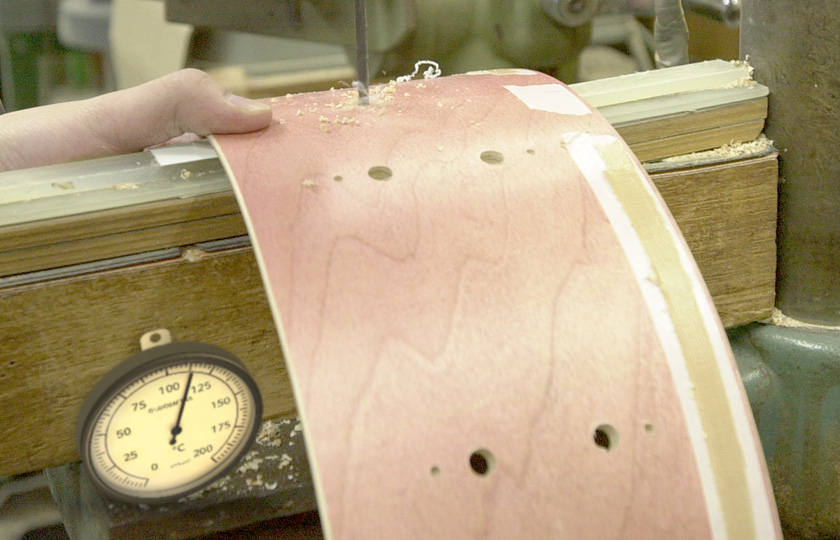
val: 112.5°C
